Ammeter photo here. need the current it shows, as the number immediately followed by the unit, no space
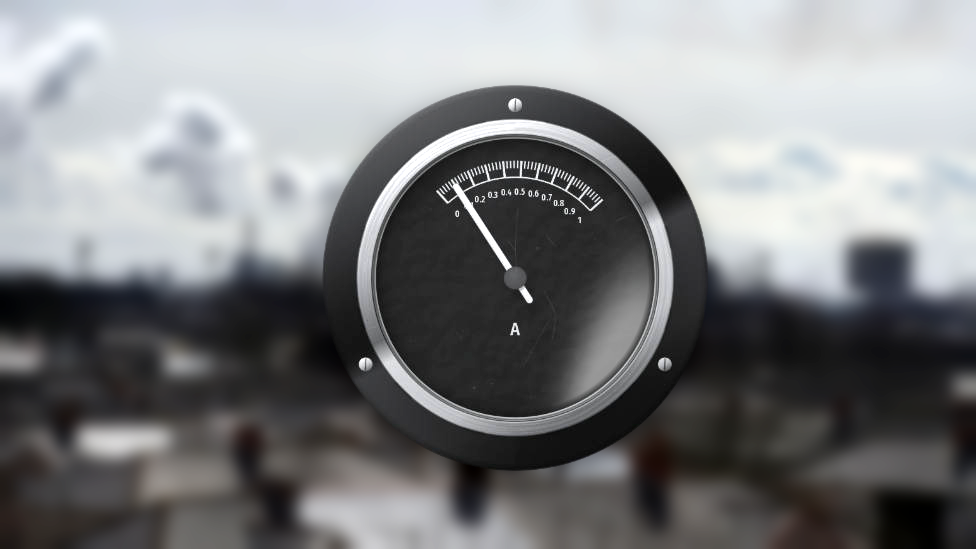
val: 0.1A
